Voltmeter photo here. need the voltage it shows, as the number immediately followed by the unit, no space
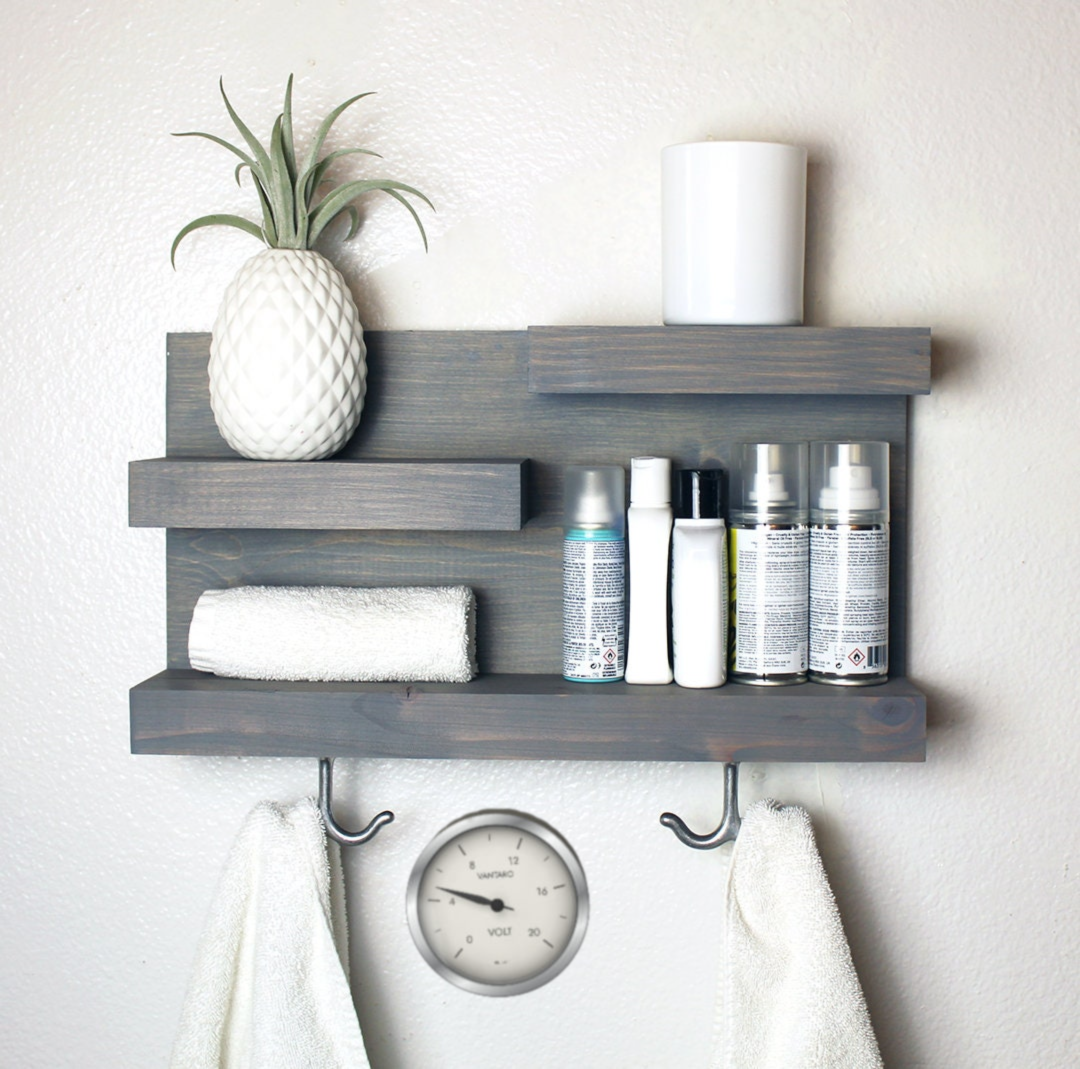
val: 5V
